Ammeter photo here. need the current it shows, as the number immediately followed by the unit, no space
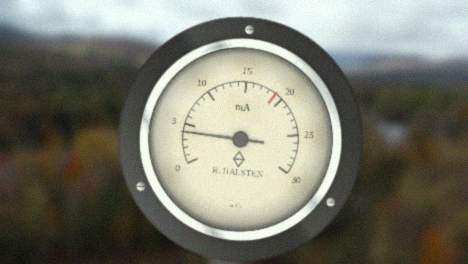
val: 4mA
